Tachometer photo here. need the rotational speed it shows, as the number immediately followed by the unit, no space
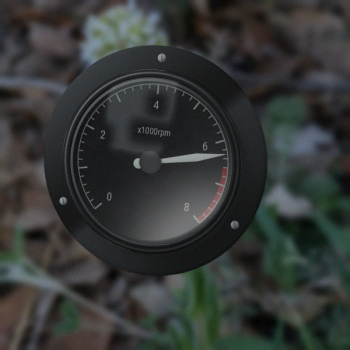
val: 6300rpm
